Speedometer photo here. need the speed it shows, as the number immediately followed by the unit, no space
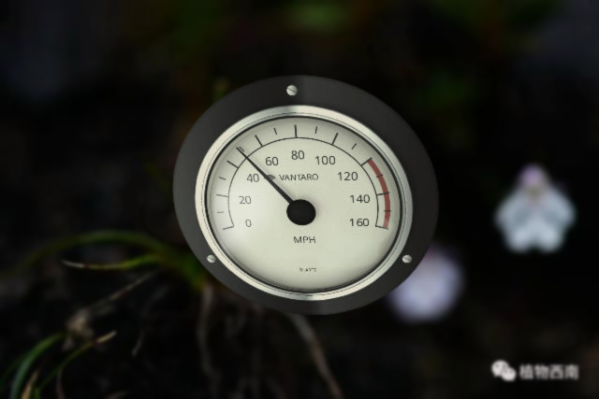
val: 50mph
